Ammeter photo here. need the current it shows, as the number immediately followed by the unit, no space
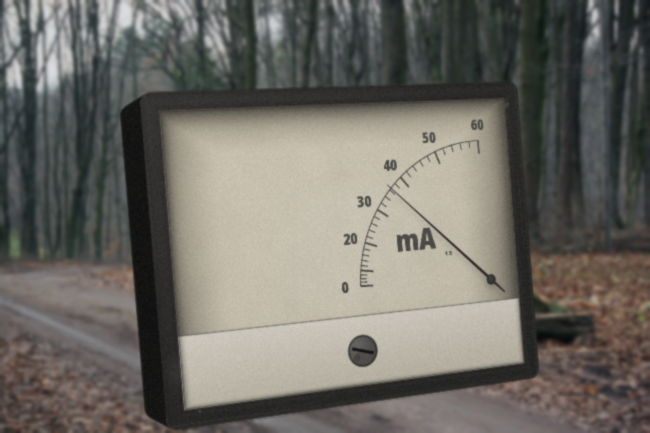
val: 36mA
